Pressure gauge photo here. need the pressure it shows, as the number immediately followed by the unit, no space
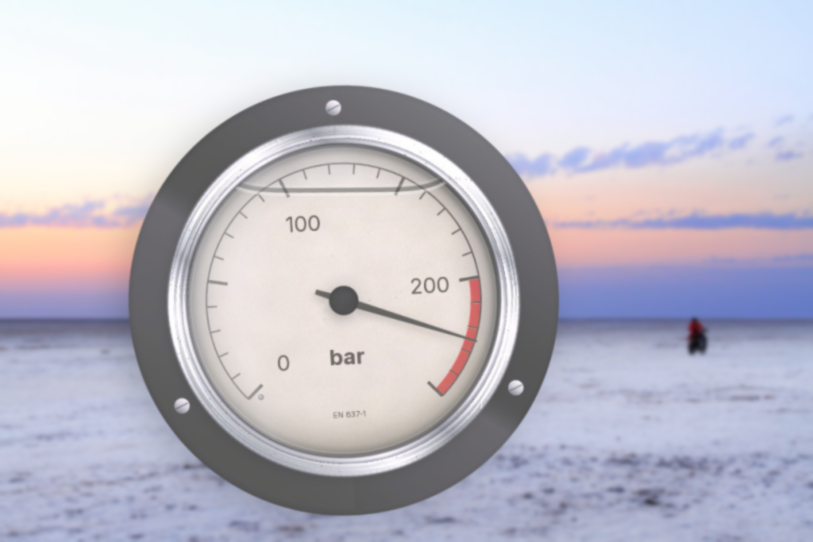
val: 225bar
